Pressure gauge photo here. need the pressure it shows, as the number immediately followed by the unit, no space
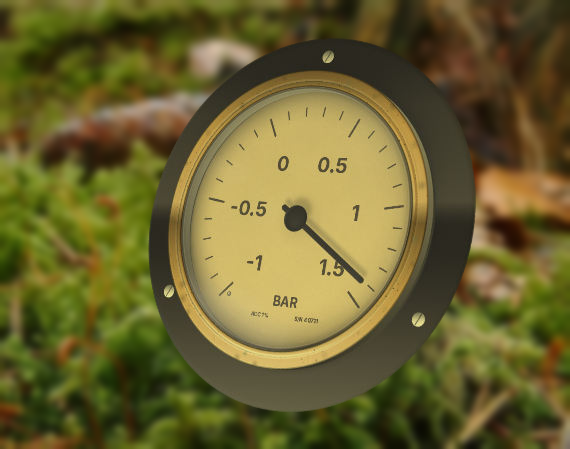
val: 1.4bar
